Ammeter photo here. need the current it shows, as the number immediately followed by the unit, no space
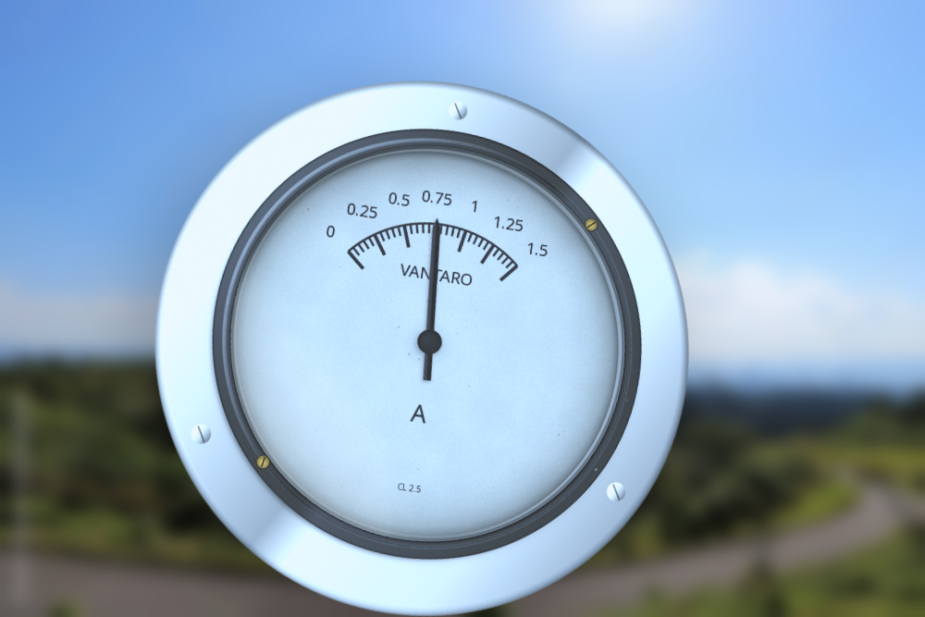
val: 0.75A
